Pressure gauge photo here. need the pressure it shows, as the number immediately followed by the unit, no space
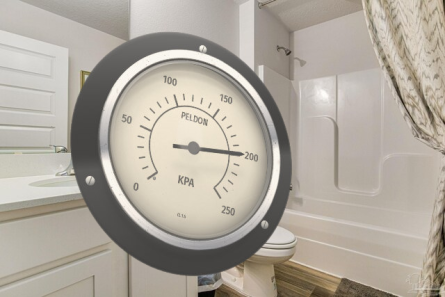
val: 200kPa
